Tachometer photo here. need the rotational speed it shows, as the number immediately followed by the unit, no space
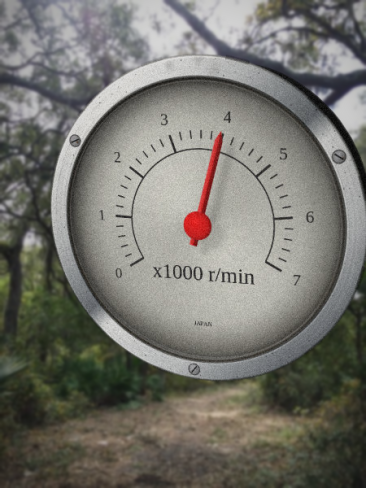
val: 4000rpm
